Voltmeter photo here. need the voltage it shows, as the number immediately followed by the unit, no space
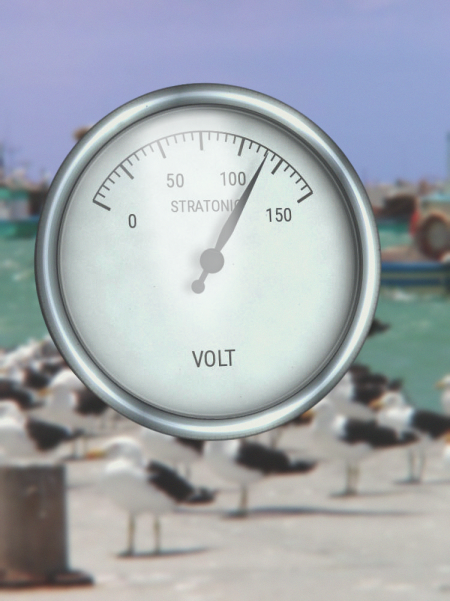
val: 115V
